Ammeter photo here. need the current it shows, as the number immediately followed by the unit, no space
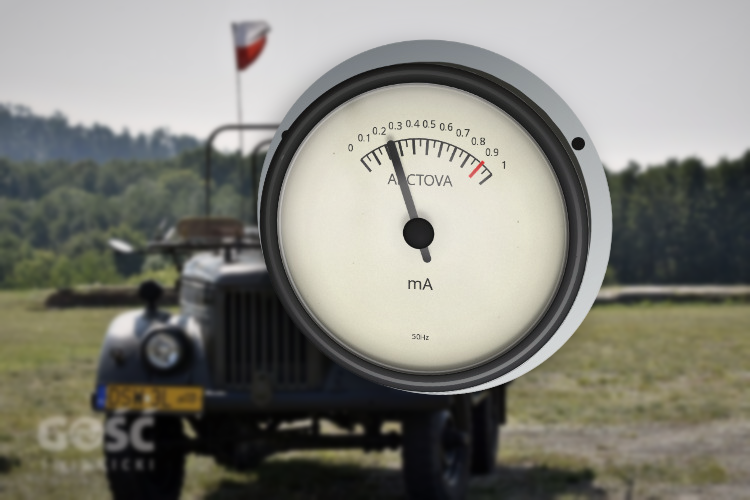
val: 0.25mA
